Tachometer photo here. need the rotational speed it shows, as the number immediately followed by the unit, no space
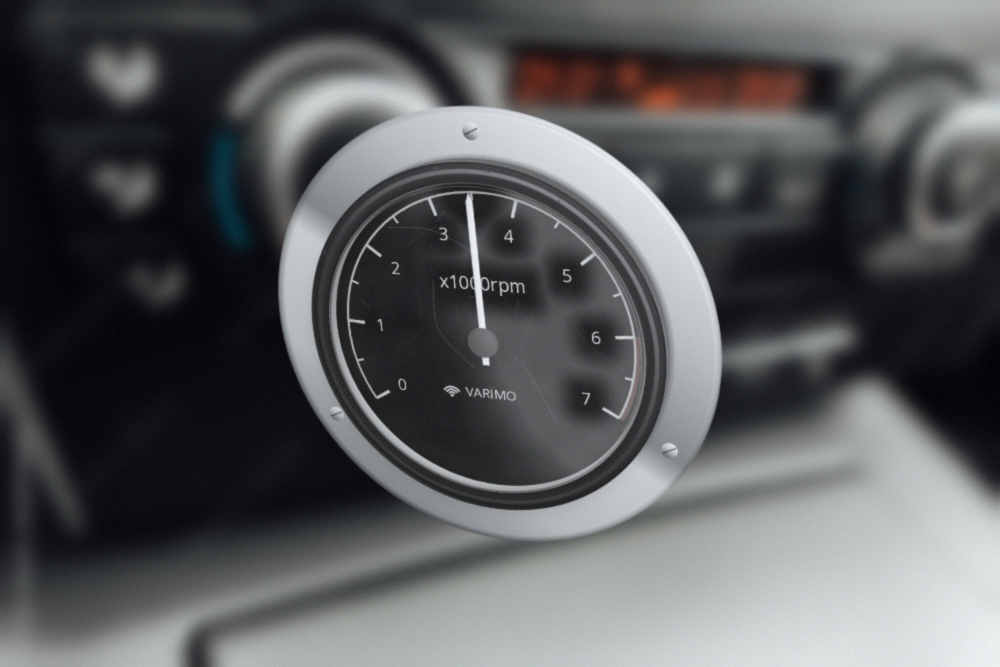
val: 3500rpm
